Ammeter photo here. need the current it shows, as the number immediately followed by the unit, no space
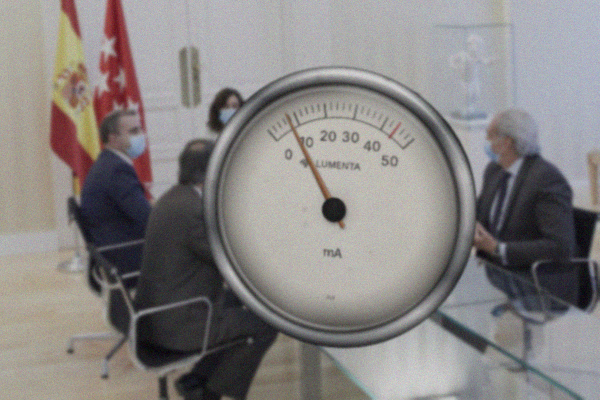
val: 8mA
